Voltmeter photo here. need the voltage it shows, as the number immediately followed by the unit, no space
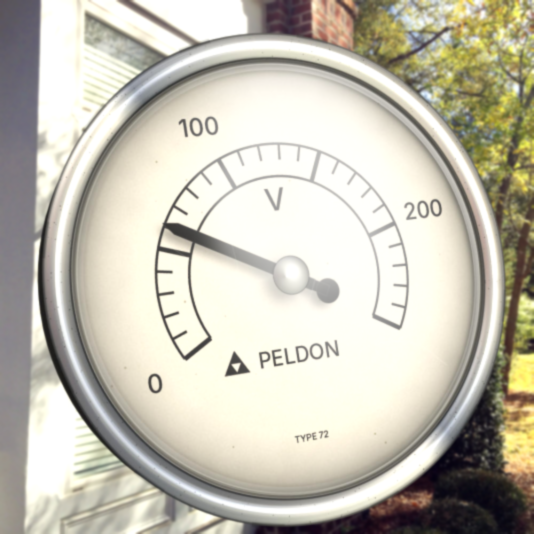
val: 60V
